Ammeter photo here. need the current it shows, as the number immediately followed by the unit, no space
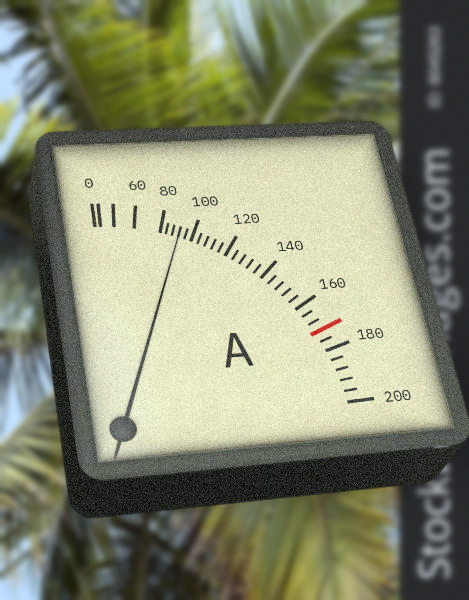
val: 92A
